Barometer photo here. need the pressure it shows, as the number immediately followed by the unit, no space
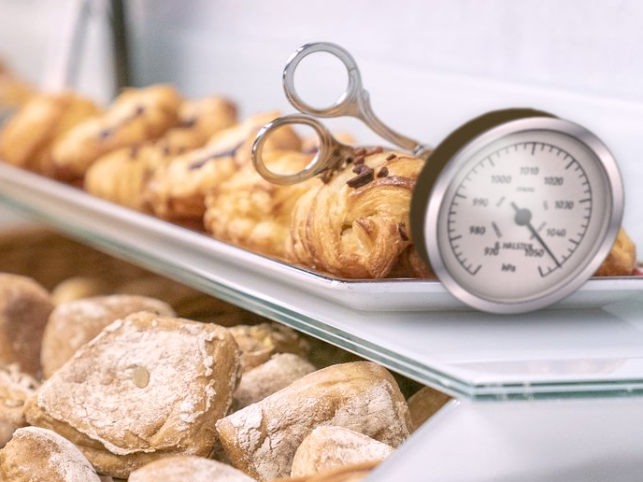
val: 1046hPa
